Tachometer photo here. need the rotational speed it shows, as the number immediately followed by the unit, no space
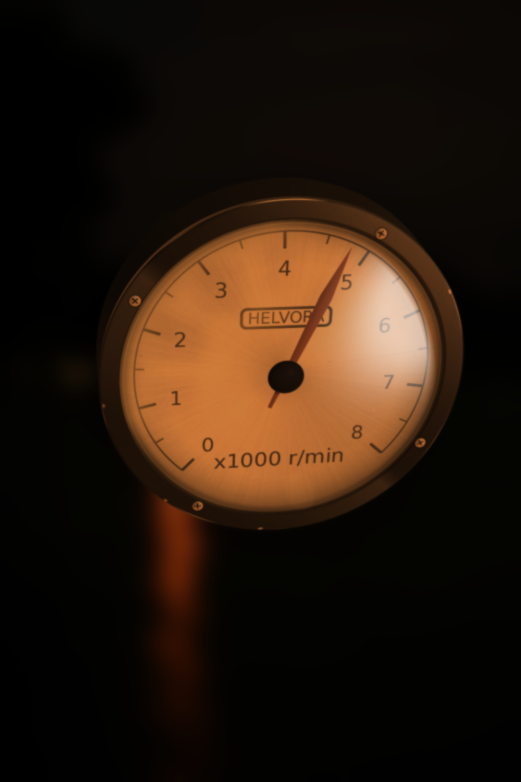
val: 4750rpm
